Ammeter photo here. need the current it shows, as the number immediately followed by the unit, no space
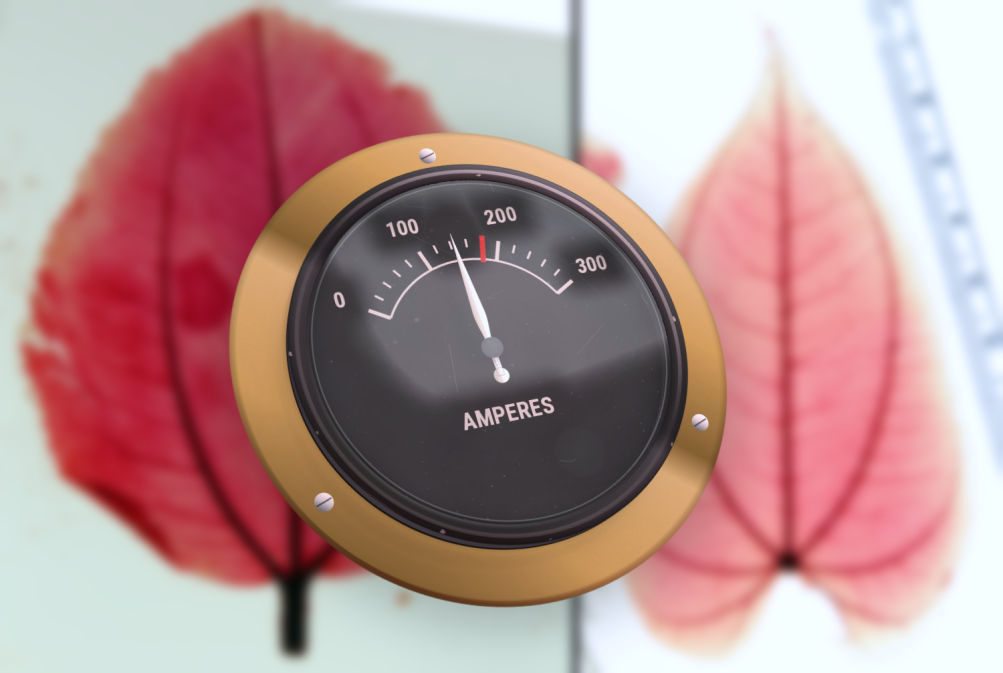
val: 140A
